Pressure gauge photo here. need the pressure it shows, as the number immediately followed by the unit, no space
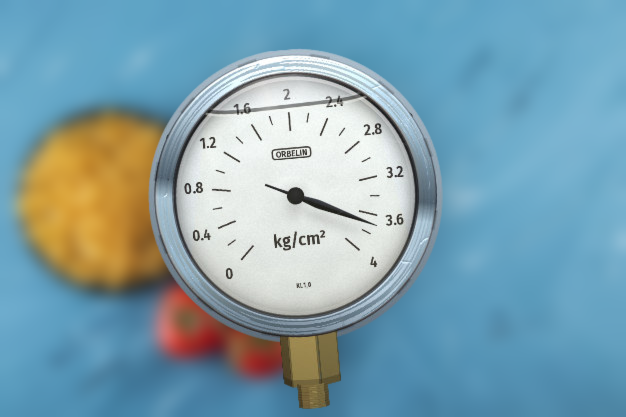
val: 3.7kg/cm²
